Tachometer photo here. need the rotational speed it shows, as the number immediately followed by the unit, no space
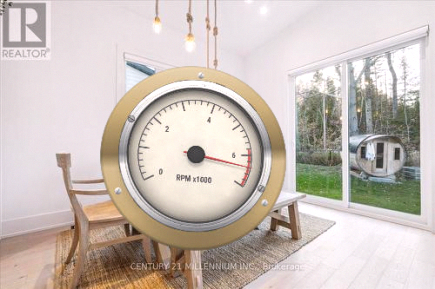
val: 6400rpm
